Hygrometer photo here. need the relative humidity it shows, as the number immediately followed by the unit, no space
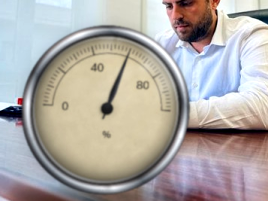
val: 60%
